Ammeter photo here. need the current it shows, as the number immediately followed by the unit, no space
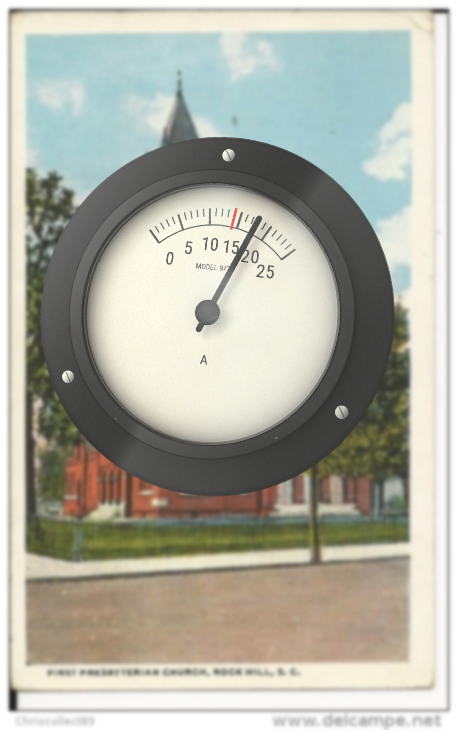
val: 18A
